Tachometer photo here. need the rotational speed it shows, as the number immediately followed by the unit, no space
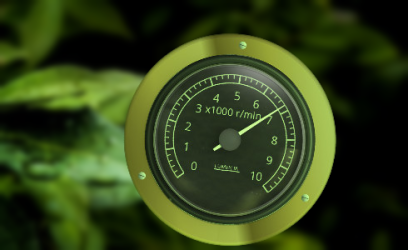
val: 6800rpm
